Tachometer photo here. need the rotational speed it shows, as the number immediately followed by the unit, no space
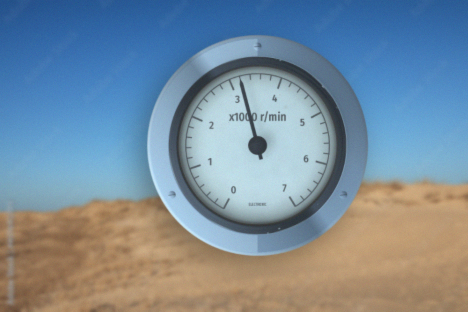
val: 3200rpm
